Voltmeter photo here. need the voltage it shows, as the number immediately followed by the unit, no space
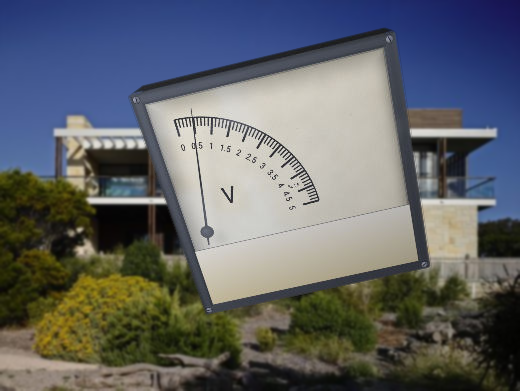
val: 0.5V
